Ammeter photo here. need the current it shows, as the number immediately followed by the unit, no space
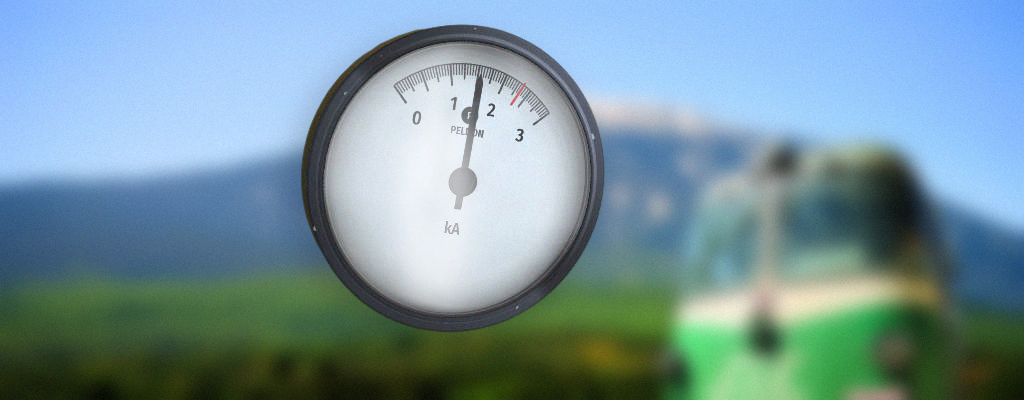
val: 1.5kA
